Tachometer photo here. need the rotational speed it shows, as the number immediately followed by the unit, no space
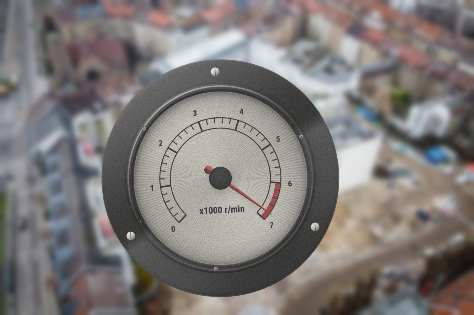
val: 6800rpm
